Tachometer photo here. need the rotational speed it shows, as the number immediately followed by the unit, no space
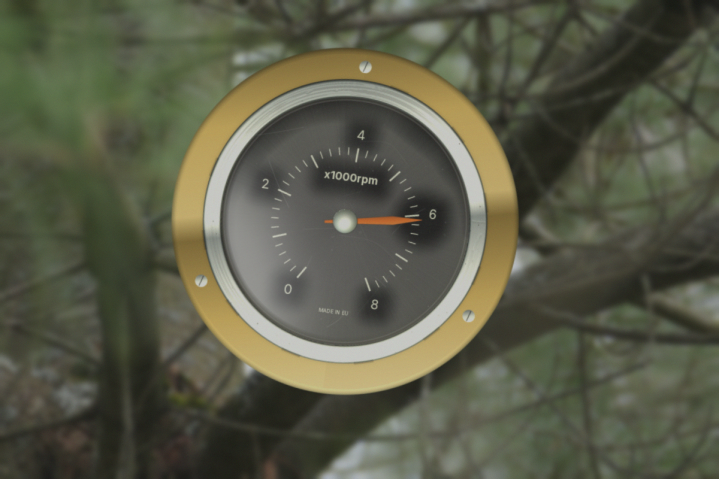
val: 6100rpm
